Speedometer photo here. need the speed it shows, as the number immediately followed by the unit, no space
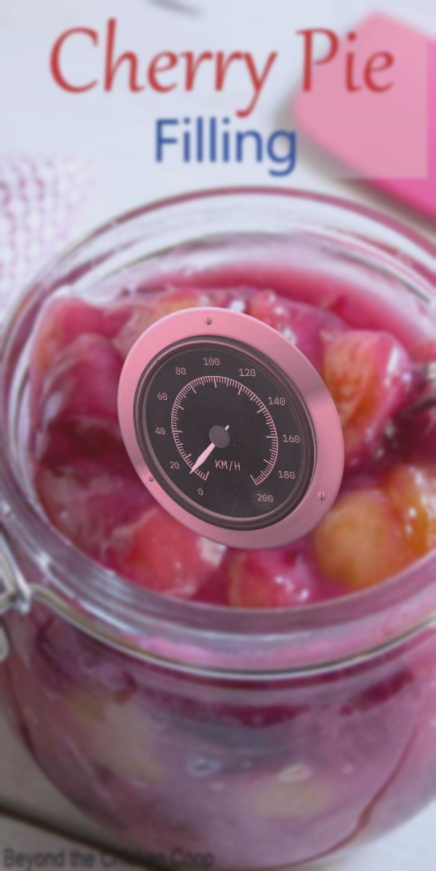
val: 10km/h
